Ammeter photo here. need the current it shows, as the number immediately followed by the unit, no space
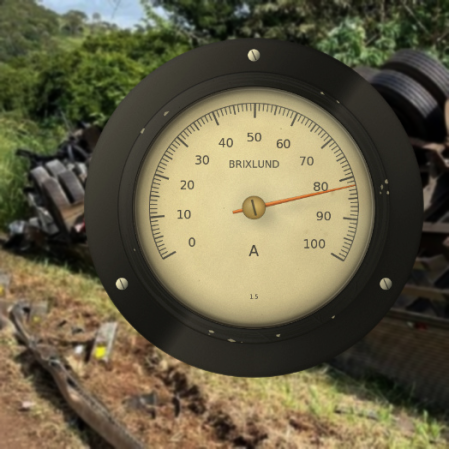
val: 82A
